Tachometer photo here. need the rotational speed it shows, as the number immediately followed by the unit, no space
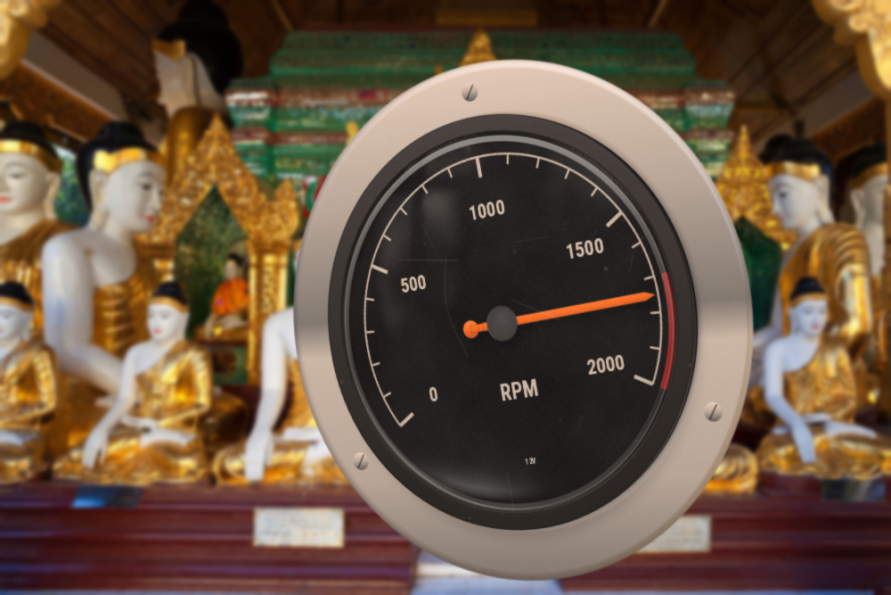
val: 1750rpm
